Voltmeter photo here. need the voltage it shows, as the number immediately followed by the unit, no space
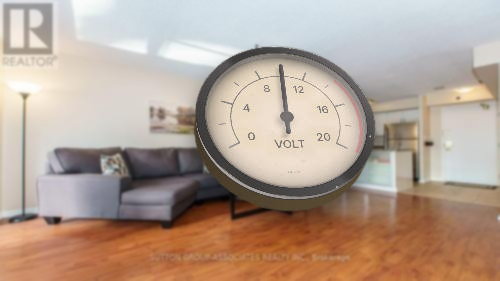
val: 10V
